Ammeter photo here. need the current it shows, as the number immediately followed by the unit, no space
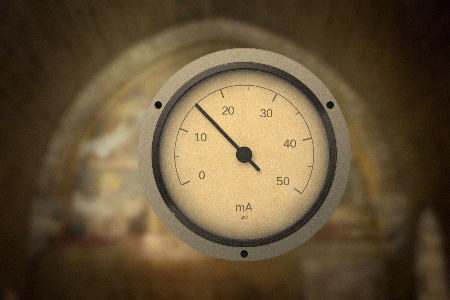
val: 15mA
